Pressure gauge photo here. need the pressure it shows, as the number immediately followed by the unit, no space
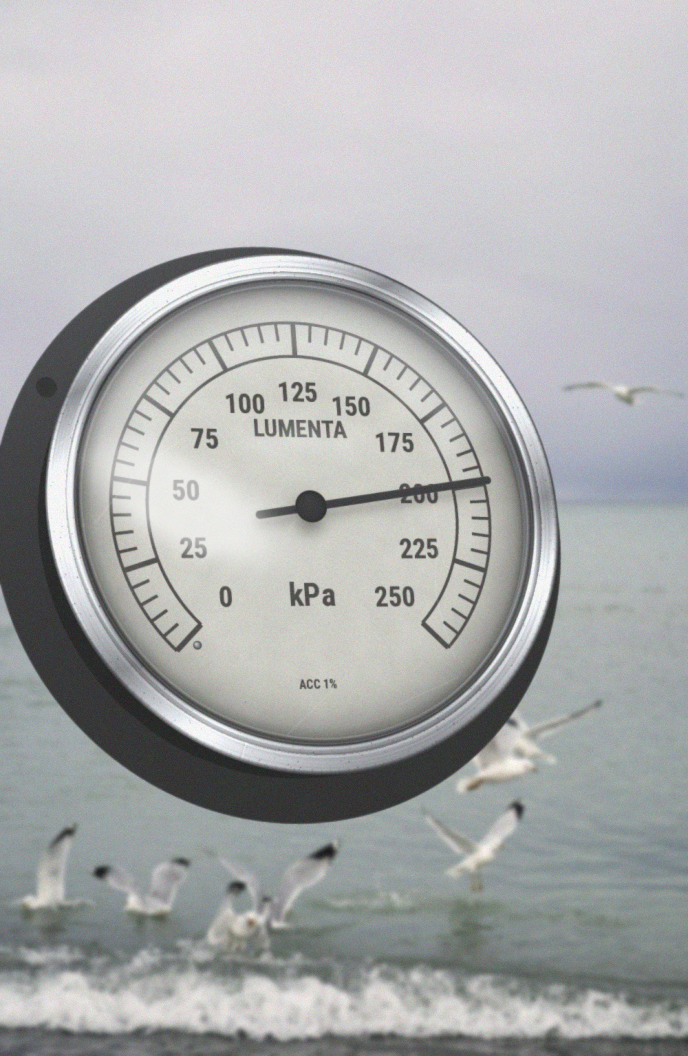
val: 200kPa
